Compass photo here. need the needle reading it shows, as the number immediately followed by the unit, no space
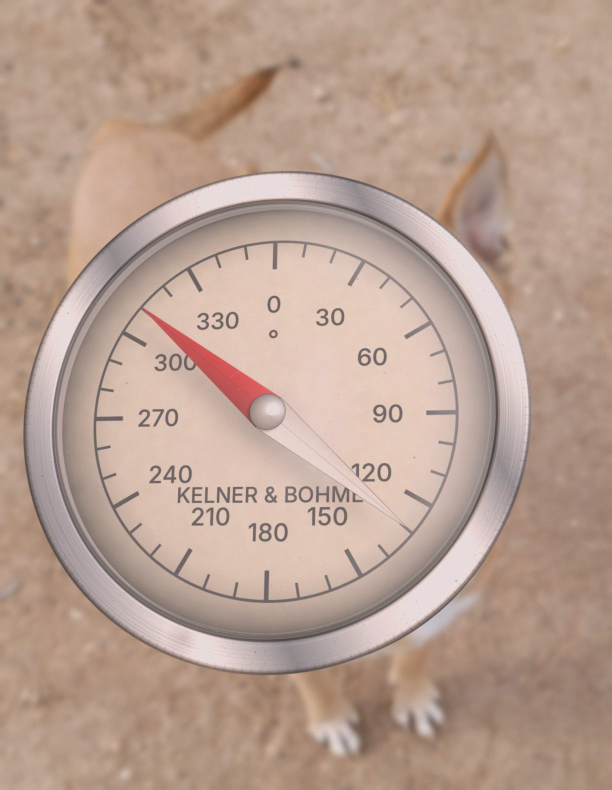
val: 310°
